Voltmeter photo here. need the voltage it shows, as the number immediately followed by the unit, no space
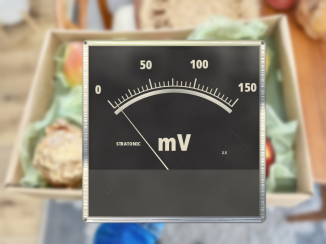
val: 5mV
